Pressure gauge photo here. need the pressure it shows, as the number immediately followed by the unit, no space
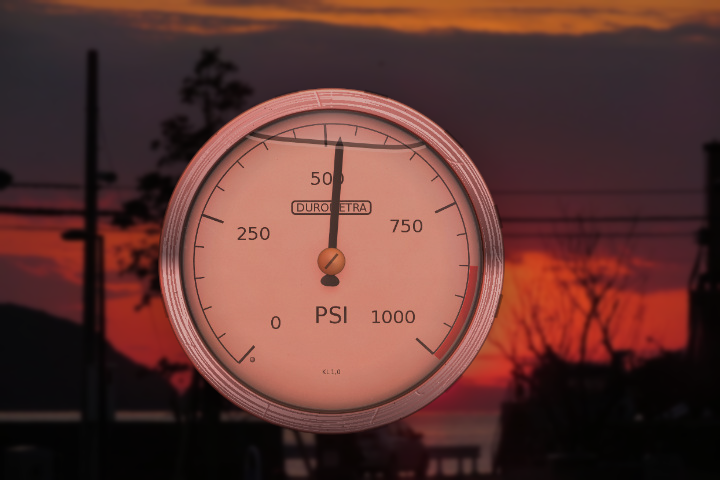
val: 525psi
